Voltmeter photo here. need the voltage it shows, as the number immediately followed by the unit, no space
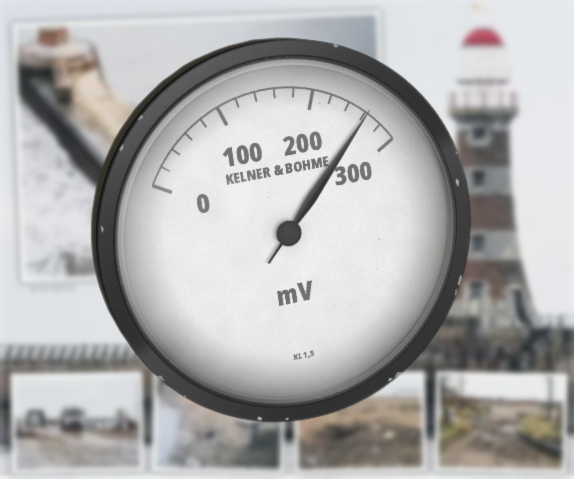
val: 260mV
